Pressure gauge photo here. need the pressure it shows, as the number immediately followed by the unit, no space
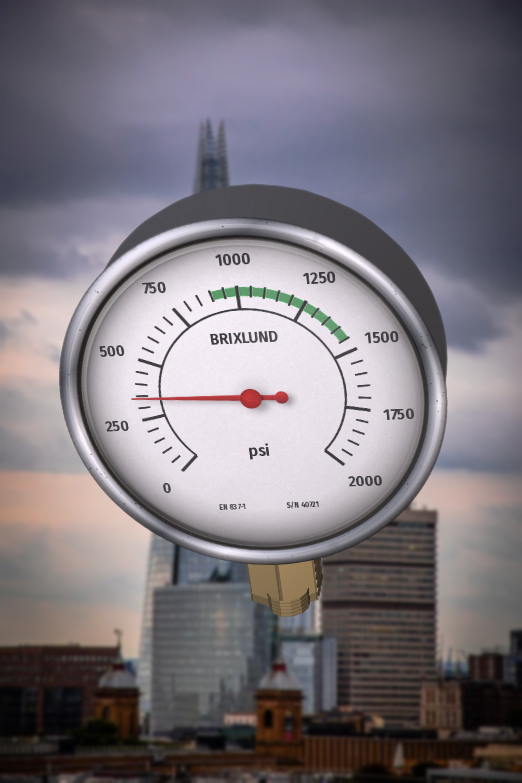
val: 350psi
